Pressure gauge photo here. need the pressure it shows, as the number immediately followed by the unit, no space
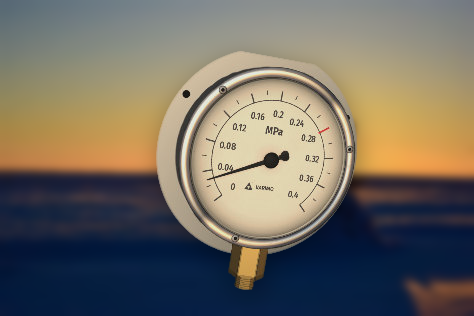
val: 0.03MPa
